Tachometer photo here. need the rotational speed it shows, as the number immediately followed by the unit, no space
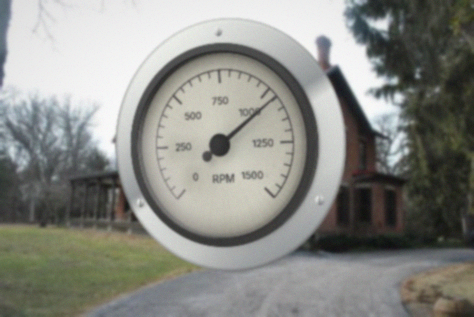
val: 1050rpm
